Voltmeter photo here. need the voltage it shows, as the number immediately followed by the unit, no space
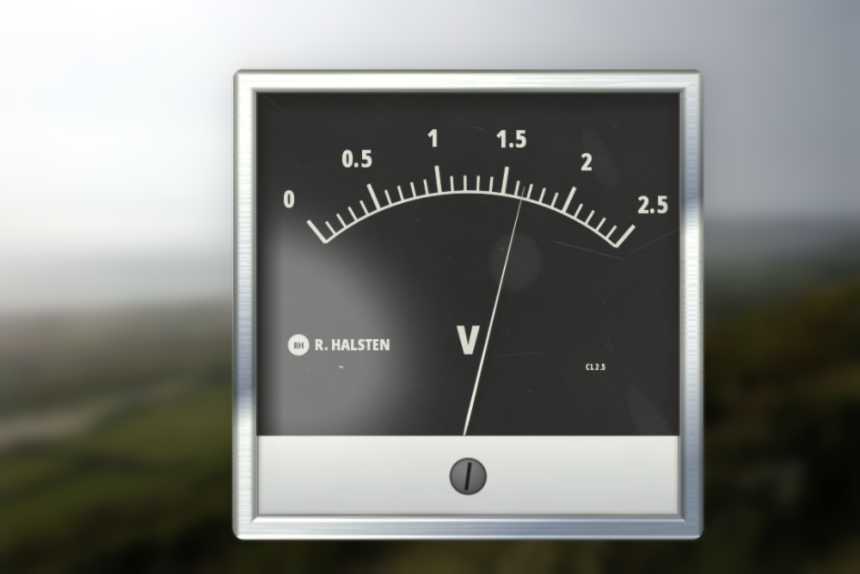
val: 1.65V
